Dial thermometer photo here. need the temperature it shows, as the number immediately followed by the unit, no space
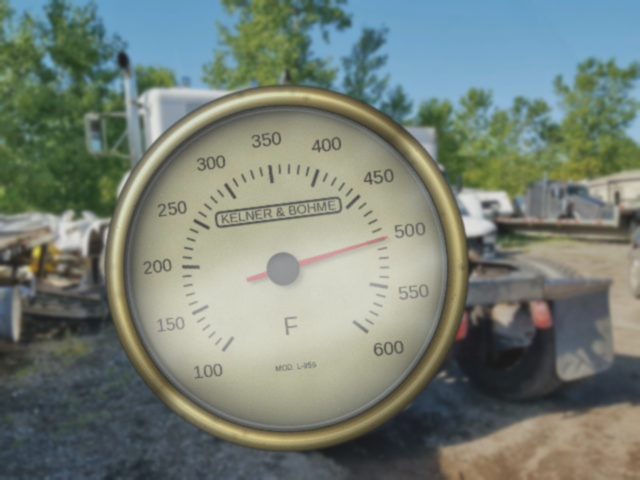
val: 500°F
